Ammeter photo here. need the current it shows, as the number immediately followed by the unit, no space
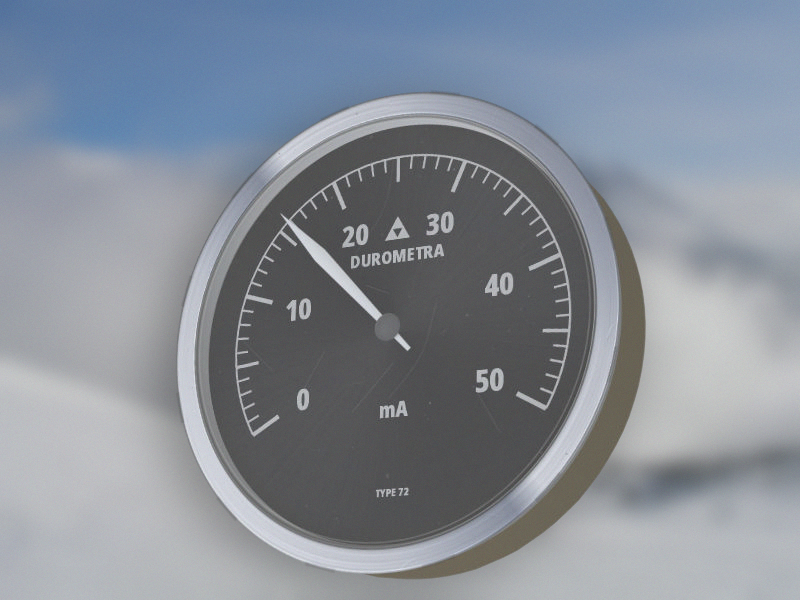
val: 16mA
